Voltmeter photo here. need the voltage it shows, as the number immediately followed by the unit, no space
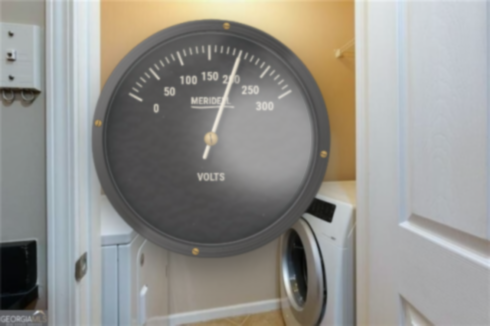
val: 200V
